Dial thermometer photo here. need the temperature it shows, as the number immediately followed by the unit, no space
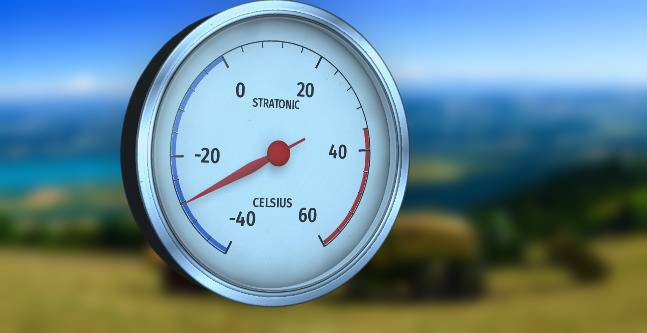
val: -28°C
